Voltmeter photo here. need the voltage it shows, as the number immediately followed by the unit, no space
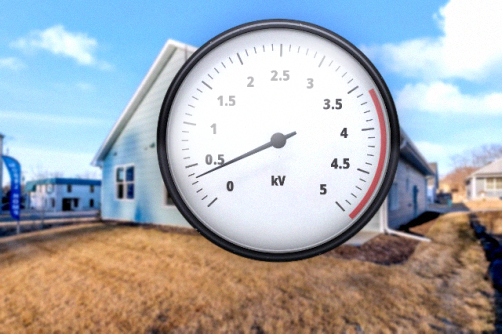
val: 0.35kV
